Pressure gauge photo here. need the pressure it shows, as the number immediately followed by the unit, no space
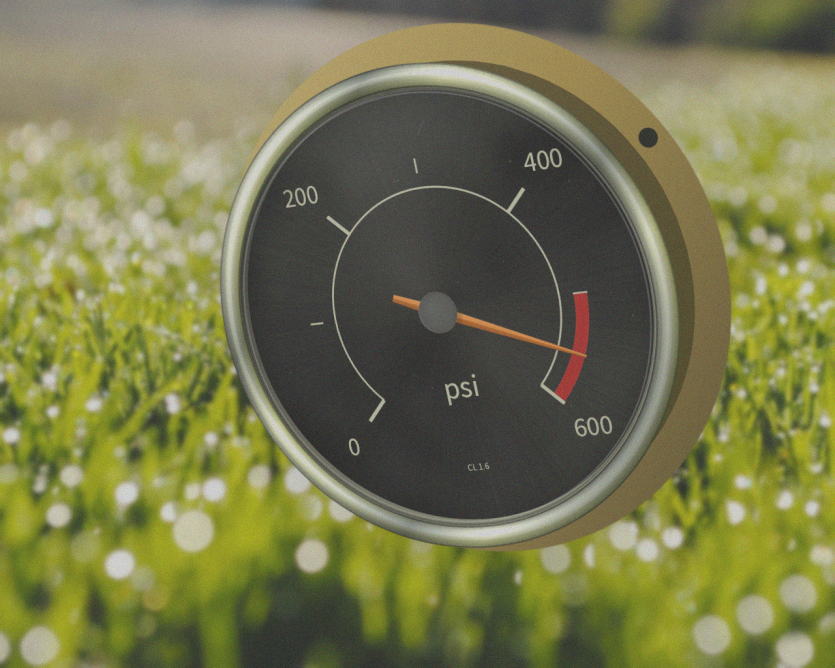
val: 550psi
